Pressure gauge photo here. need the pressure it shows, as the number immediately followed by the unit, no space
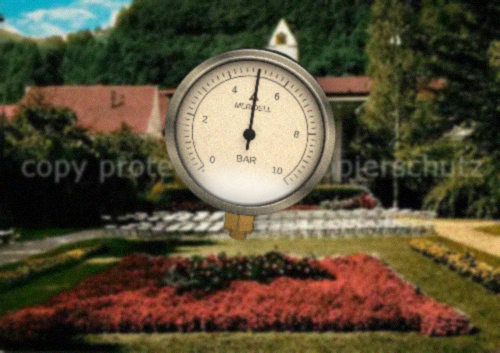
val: 5bar
